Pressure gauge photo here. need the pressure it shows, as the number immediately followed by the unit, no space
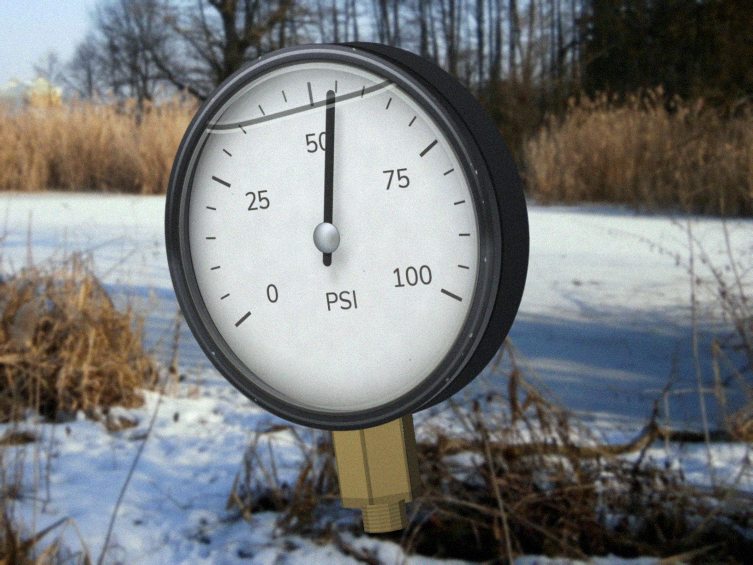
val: 55psi
